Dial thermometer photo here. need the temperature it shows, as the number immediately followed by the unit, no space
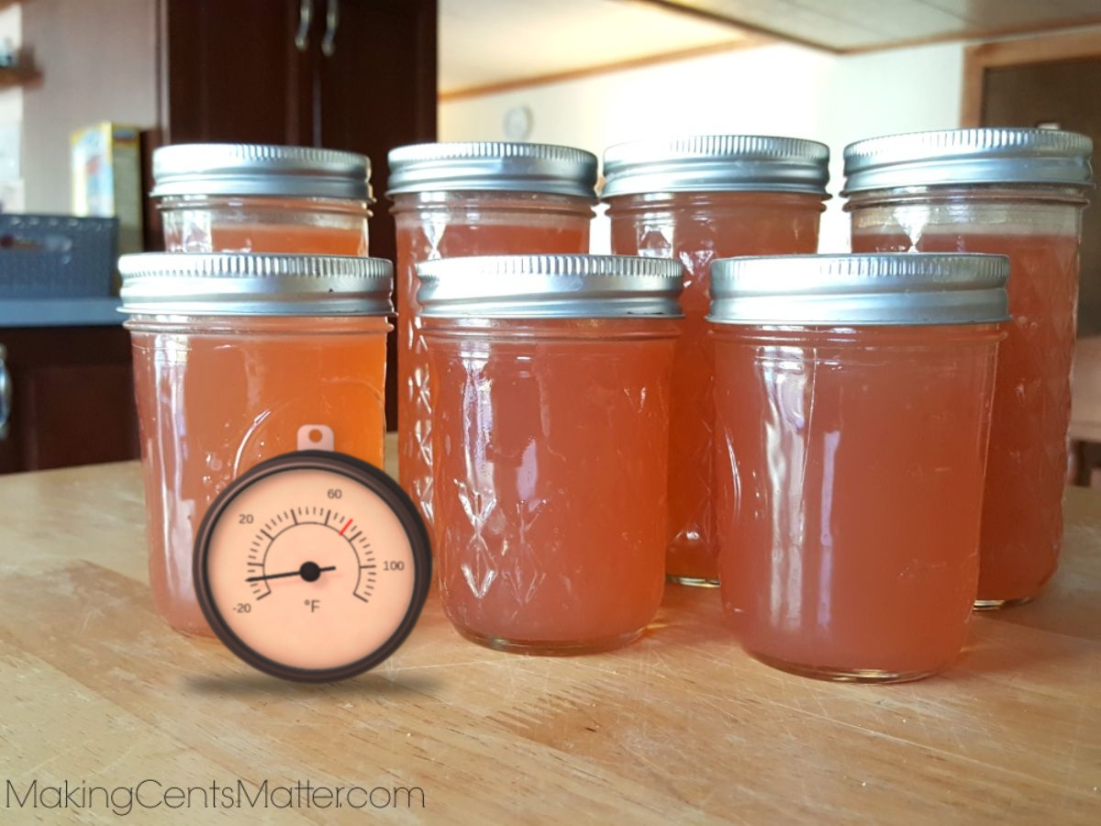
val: -8°F
